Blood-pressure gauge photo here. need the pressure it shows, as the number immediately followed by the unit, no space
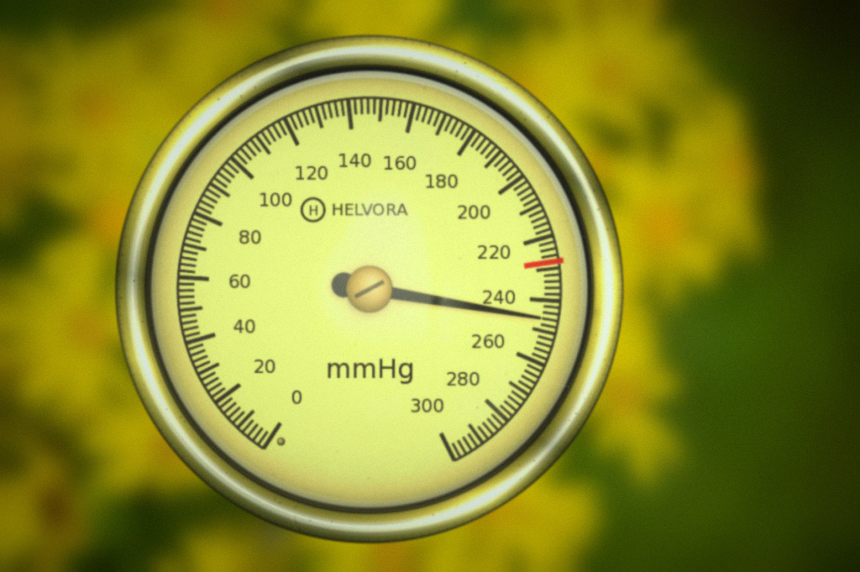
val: 246mmHg
